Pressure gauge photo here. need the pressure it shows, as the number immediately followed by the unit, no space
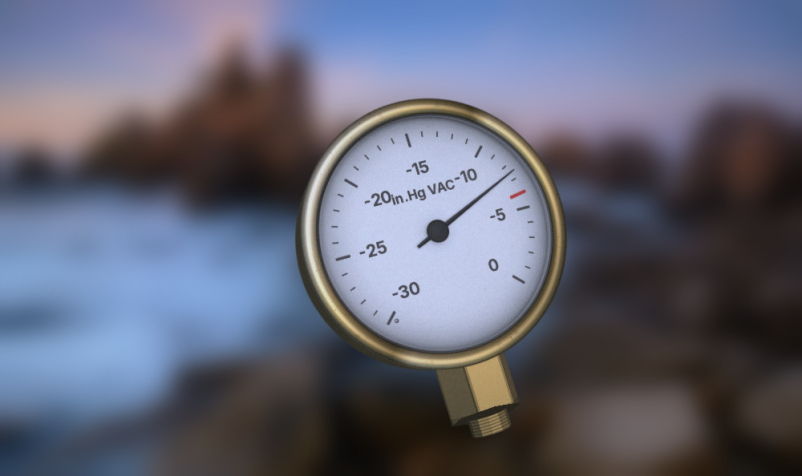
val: -7.5inHg
